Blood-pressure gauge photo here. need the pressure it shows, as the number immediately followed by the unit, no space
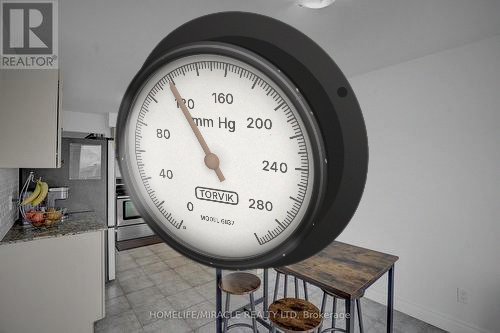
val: 120mmHg
